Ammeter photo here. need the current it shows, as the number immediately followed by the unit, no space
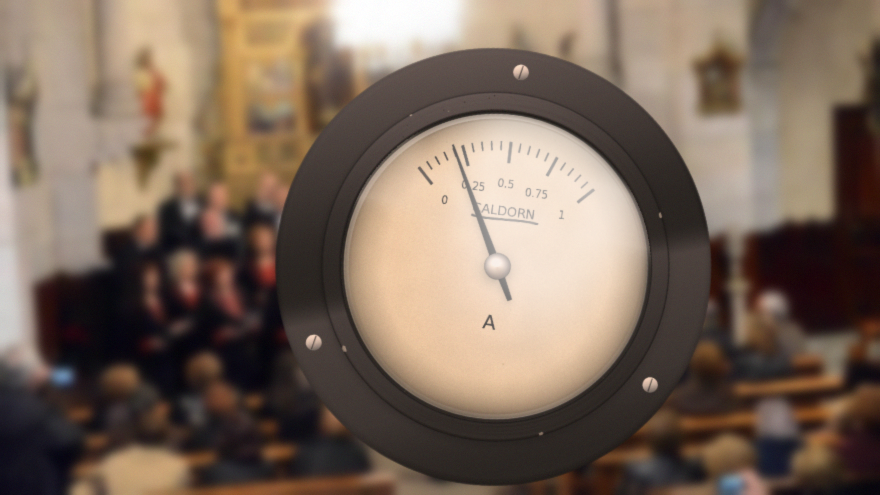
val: 0.2A
